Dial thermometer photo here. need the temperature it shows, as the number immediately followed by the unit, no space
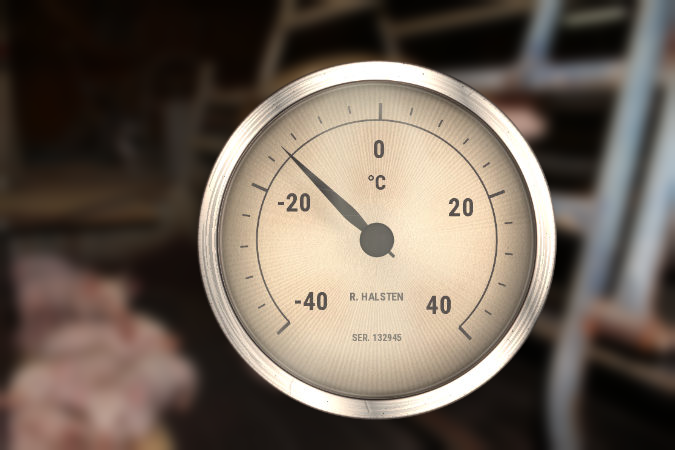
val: -14°C
